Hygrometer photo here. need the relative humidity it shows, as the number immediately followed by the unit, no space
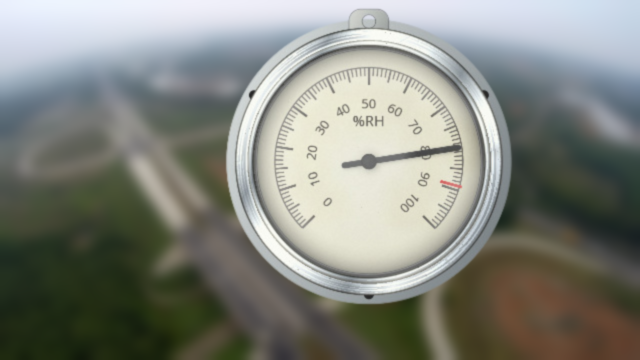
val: 80%
